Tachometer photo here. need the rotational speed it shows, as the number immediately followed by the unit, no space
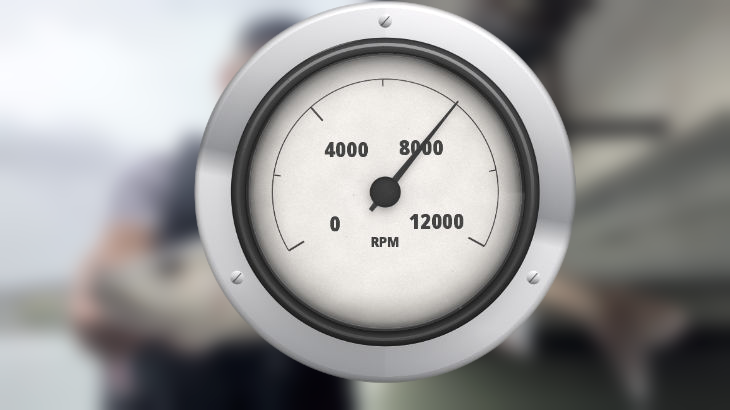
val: 8000rpm
